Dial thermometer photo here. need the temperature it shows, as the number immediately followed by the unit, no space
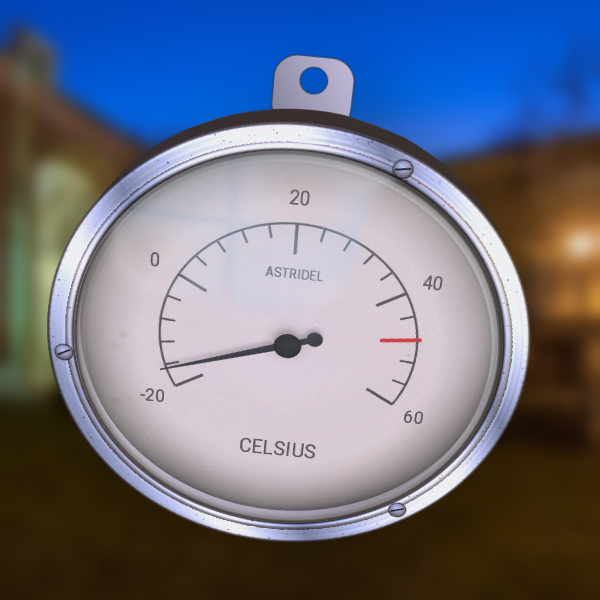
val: -16°C
